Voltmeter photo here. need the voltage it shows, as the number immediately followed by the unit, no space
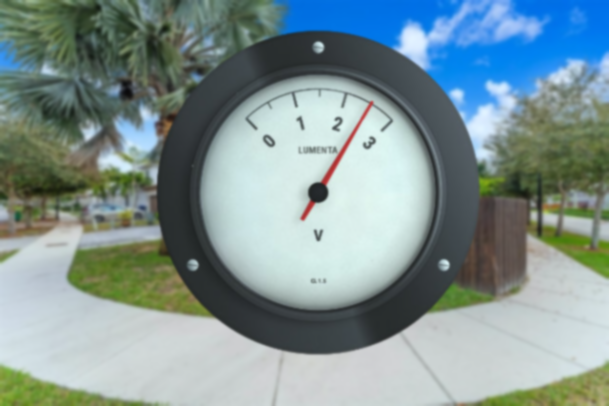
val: 2.5V
